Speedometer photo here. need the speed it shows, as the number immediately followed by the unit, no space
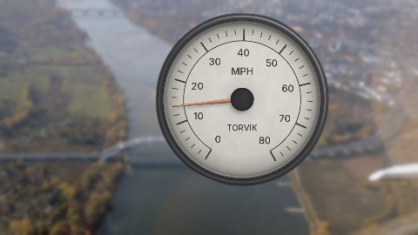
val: 14mph
